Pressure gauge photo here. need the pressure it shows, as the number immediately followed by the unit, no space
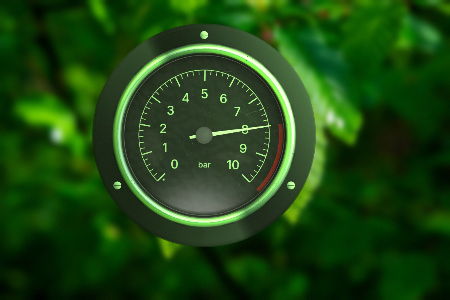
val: 8bar
